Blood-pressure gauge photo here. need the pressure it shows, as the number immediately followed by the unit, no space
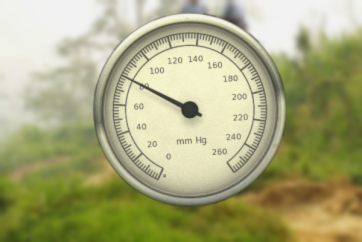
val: 80mmHg
